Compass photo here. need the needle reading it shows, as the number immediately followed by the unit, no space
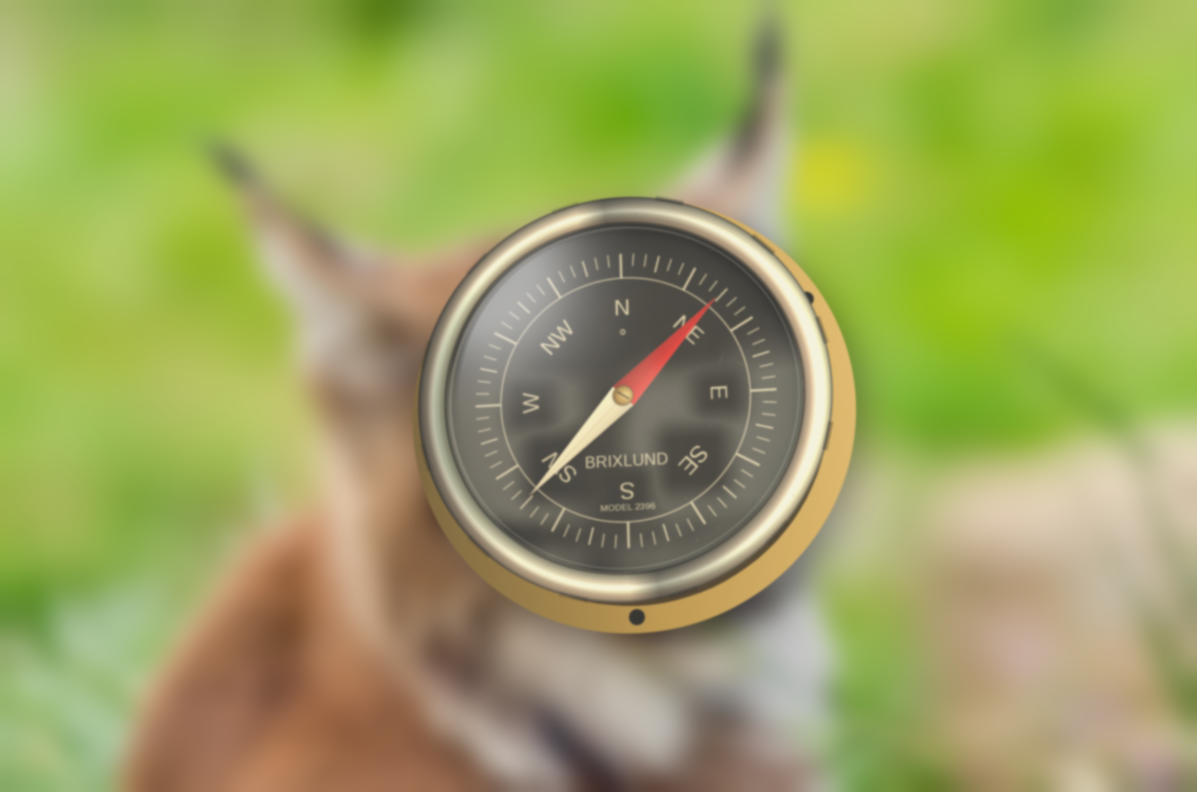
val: 45°
